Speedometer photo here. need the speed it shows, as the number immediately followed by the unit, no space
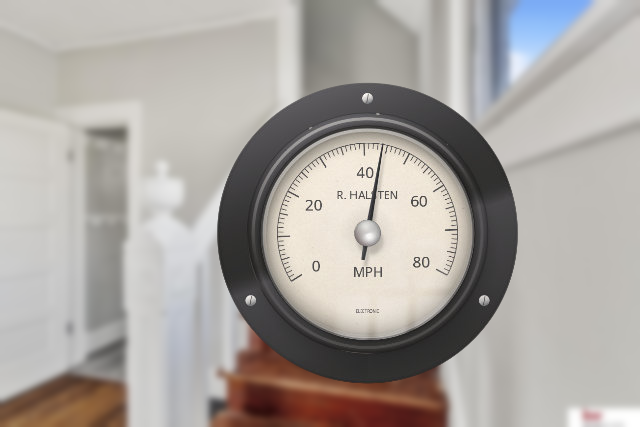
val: 44mph
